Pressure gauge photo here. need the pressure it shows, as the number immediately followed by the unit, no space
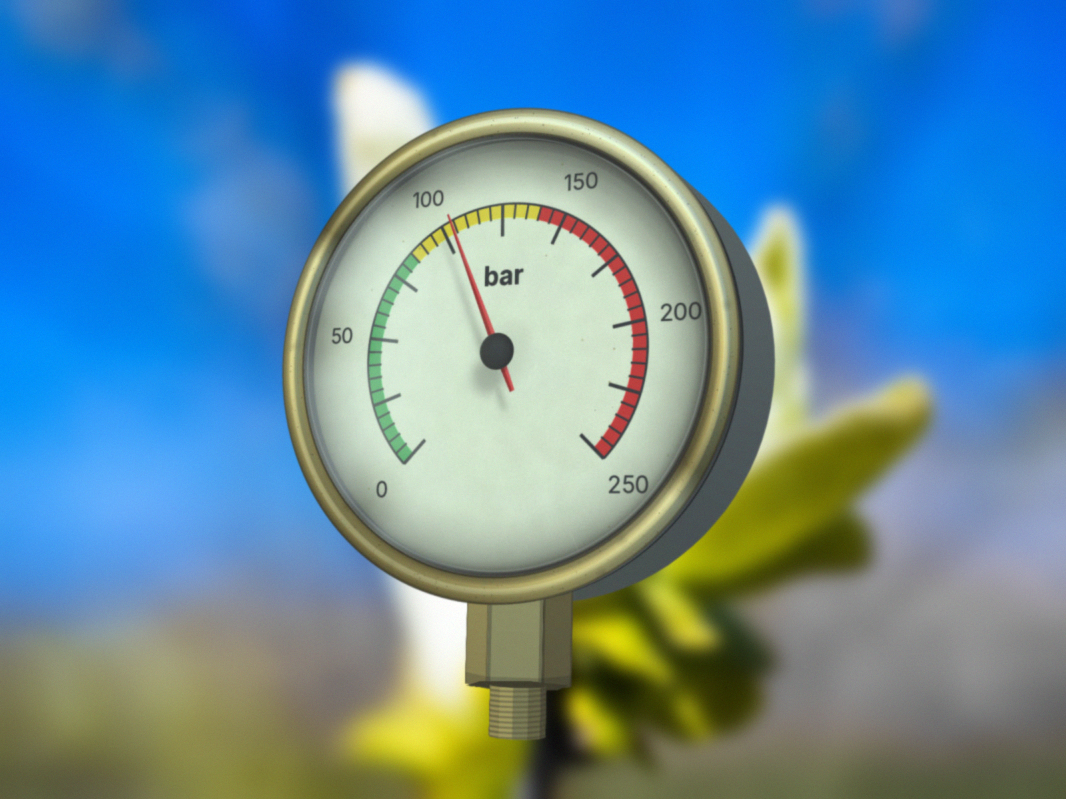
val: 105bar
